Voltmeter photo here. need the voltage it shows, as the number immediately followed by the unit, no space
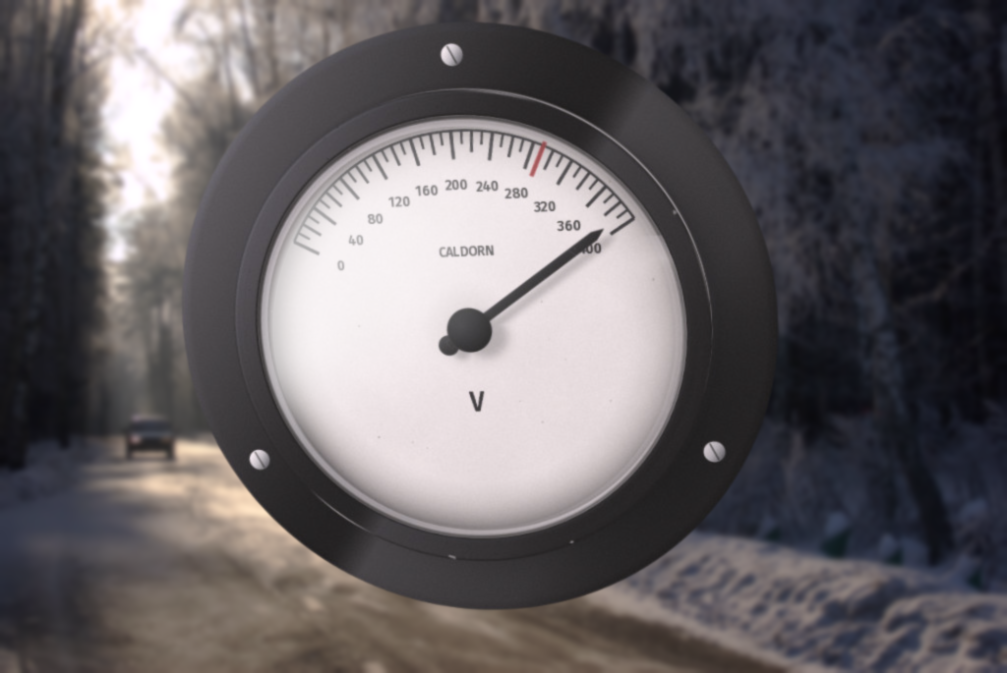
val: 390V
